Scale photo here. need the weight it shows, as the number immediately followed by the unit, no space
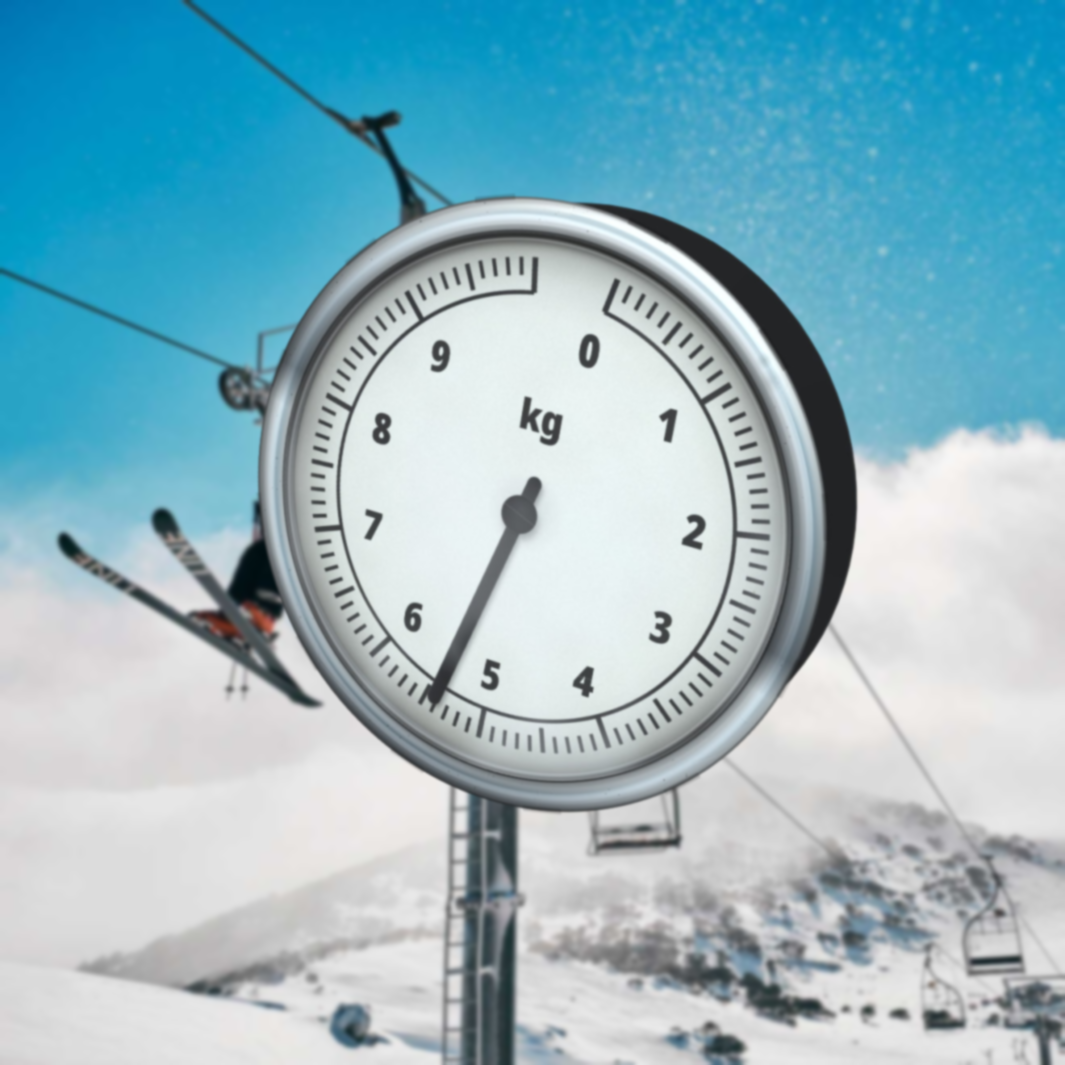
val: 5.4kg
